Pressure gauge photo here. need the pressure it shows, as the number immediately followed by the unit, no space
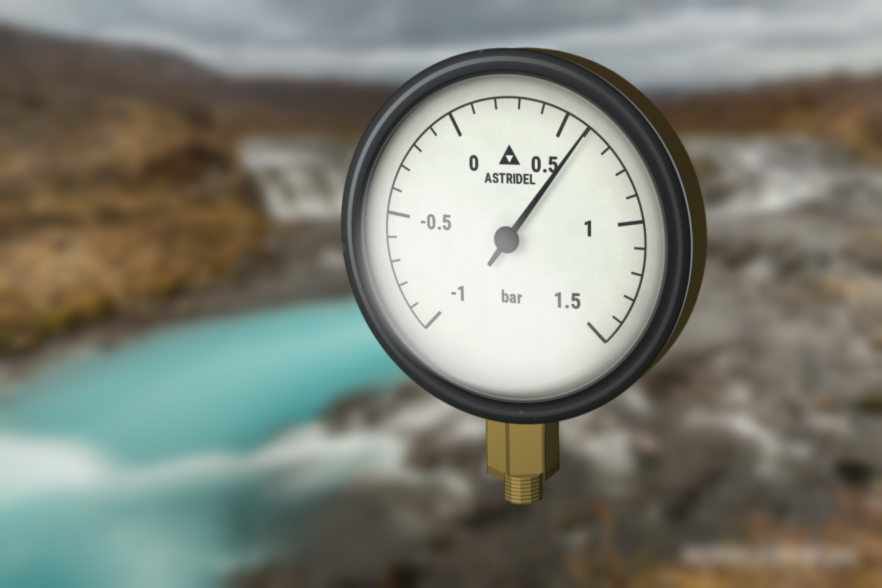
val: 0.6bar
